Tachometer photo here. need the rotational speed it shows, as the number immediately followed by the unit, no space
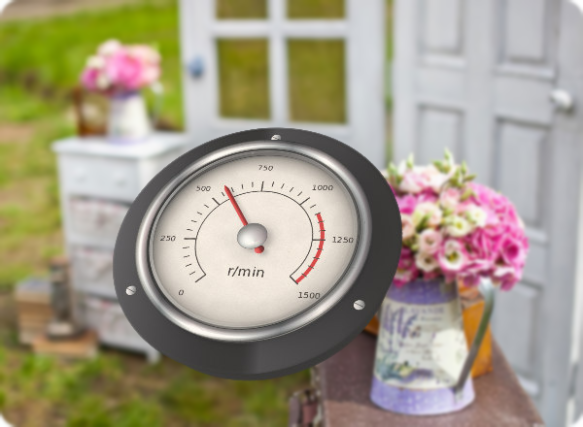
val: 575rpm
